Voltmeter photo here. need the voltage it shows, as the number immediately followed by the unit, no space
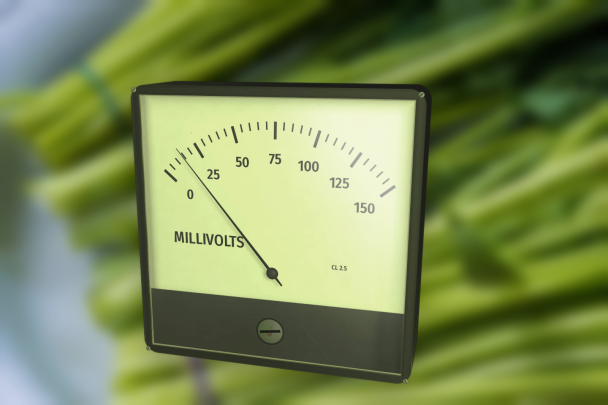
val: 15mV
